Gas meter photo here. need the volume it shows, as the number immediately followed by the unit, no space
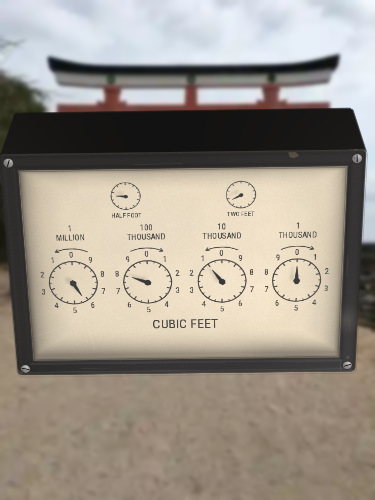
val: 581000ft³
